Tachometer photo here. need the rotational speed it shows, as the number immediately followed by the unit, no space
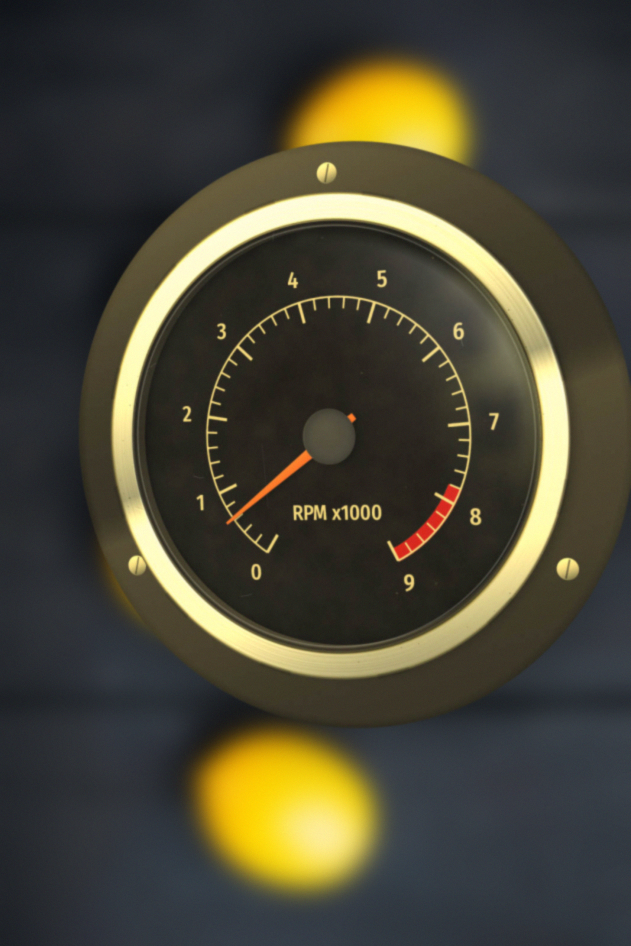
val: 600rpm
